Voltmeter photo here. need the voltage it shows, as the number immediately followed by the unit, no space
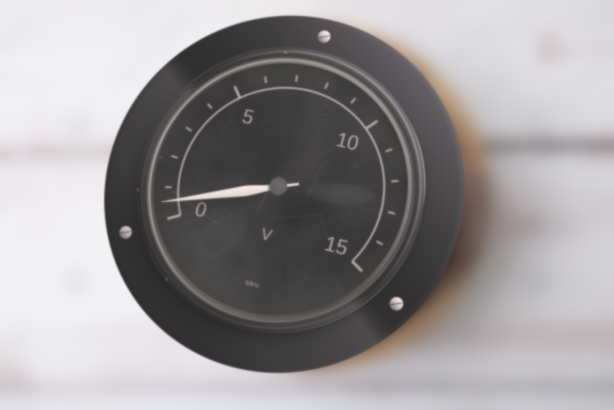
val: 0.5V
